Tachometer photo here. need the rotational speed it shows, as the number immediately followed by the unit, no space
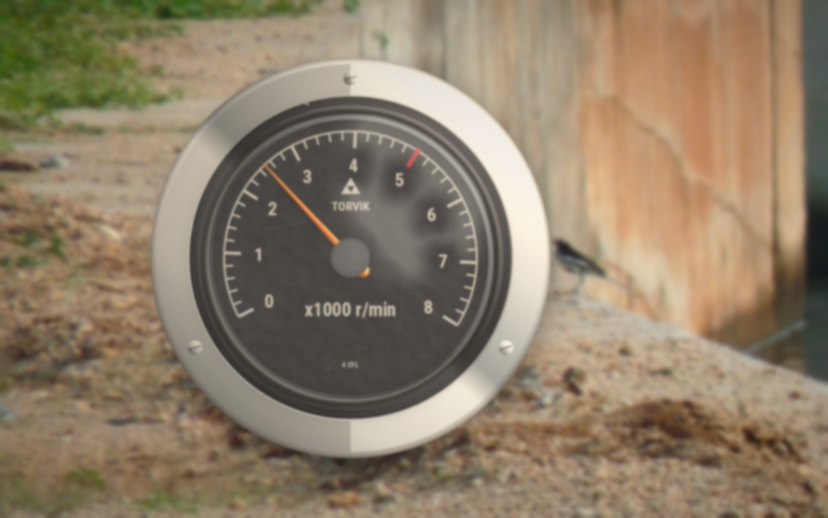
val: 2500rpm
